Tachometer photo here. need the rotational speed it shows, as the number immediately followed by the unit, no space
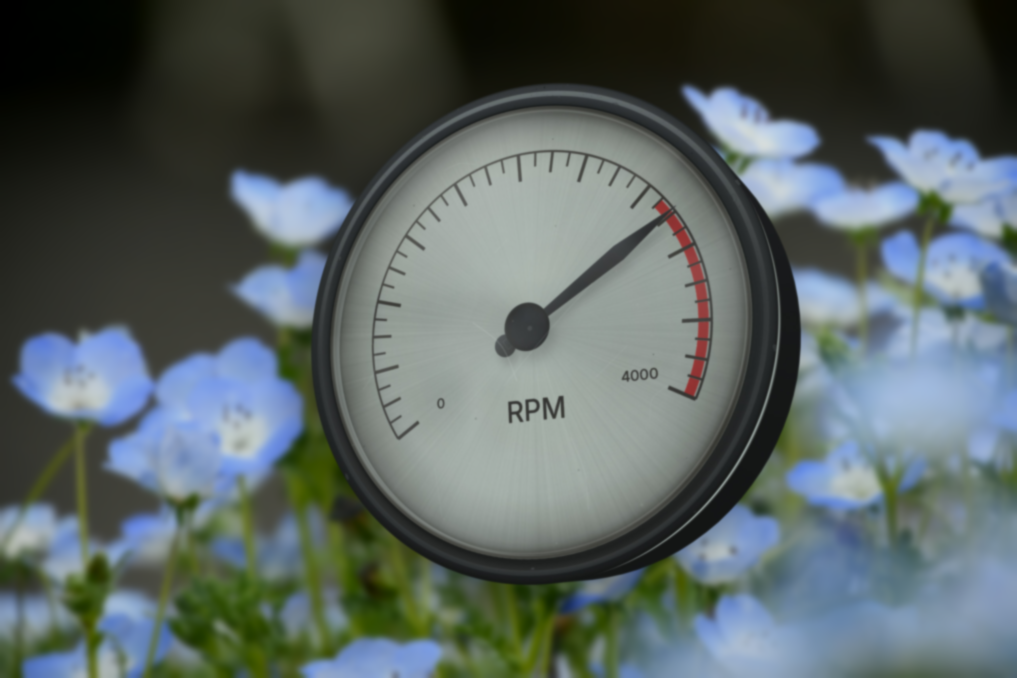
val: 3000rpm
